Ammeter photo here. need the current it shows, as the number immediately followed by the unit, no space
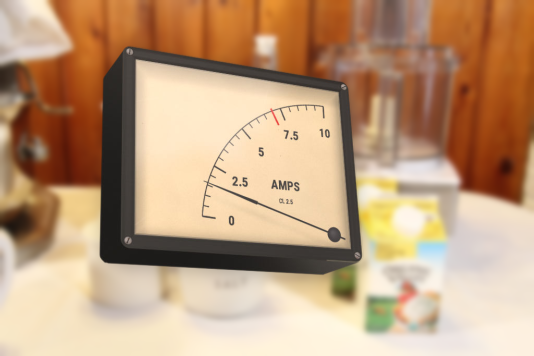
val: 1.5A
